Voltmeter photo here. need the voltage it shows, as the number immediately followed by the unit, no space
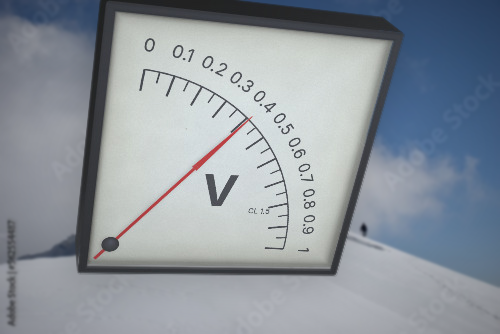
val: 0.4V
